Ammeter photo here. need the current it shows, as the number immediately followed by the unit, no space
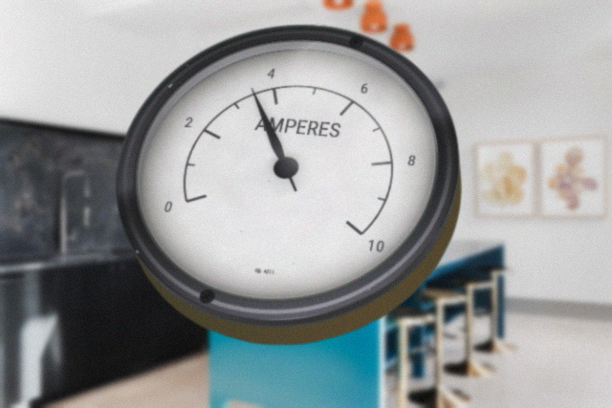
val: 3.5A
